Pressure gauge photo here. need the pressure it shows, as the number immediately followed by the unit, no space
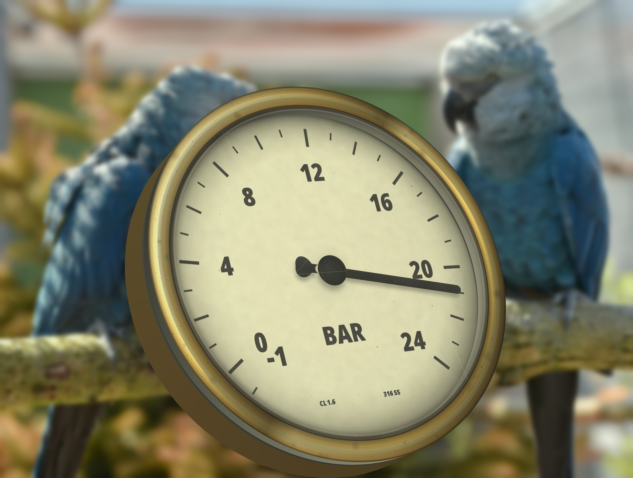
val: 21bar
